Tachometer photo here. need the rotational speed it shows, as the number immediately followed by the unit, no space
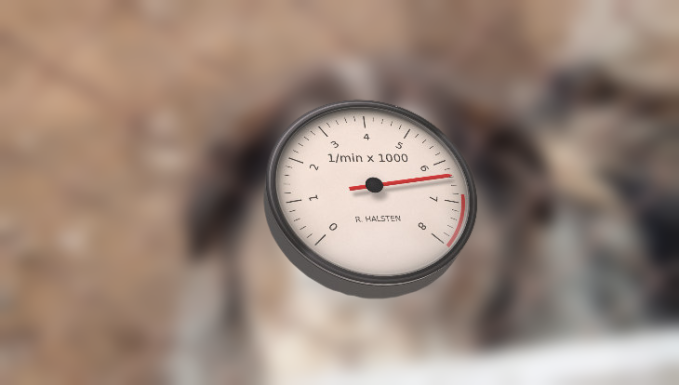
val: 6400rpm
